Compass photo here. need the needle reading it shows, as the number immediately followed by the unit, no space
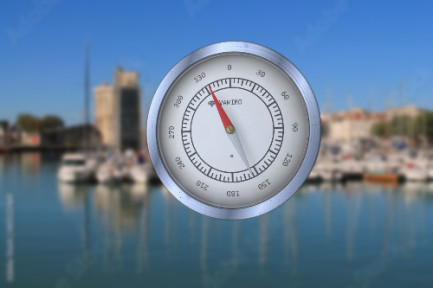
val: 335°
